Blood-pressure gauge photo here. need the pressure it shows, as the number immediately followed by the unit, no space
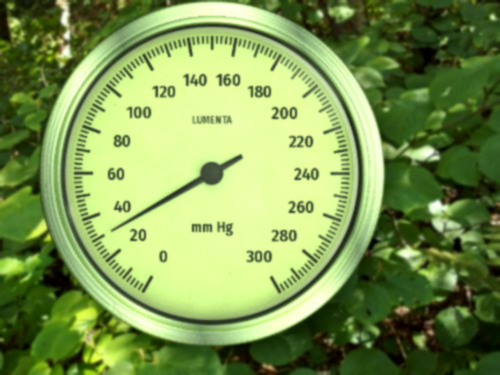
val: 30mmHg
